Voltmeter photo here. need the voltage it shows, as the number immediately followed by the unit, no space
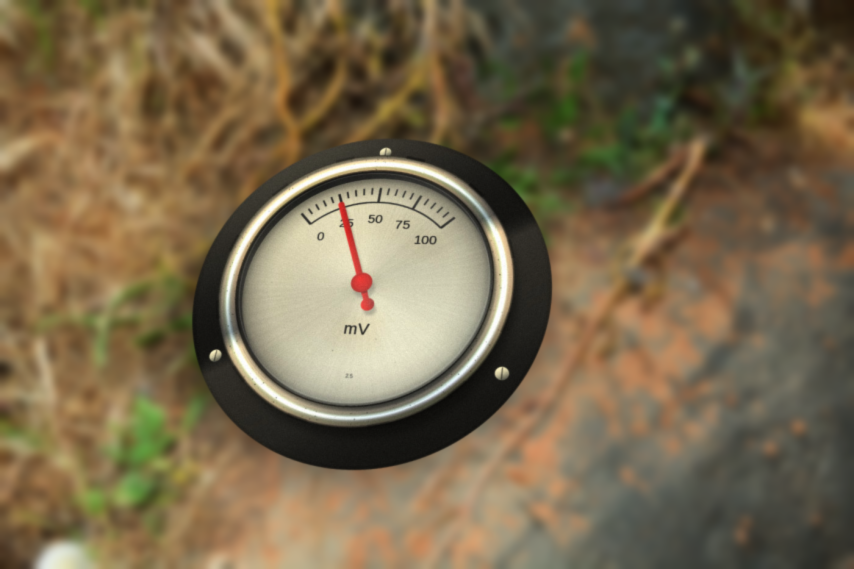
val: 25mV
